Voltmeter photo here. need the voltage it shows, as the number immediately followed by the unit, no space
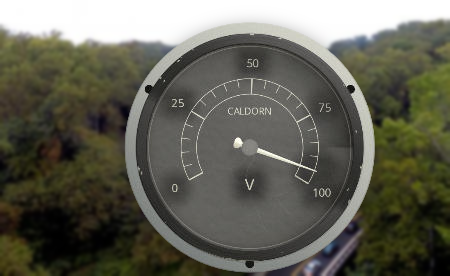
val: 95V
